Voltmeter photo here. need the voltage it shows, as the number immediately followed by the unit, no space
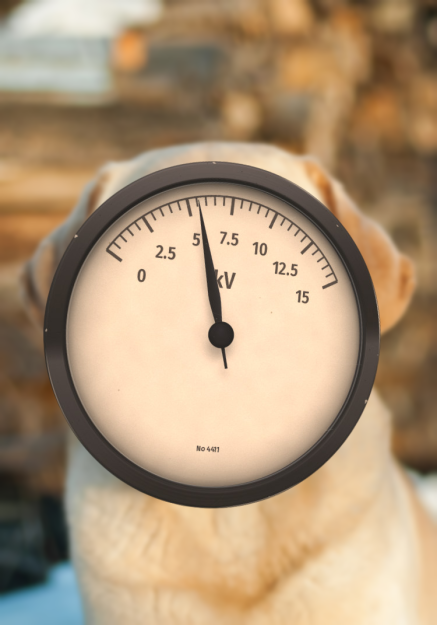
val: 5.5kV
